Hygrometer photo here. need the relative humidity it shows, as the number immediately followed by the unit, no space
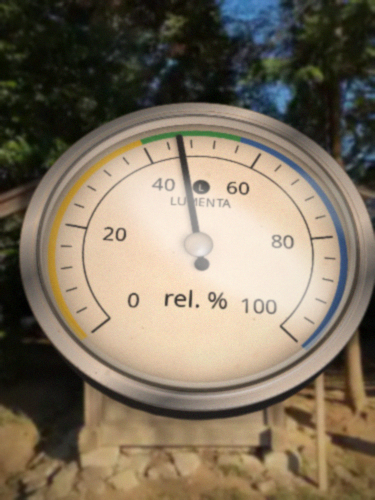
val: 46%
